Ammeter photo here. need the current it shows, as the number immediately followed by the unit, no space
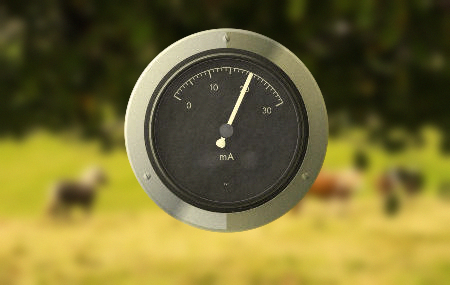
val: 20mA
